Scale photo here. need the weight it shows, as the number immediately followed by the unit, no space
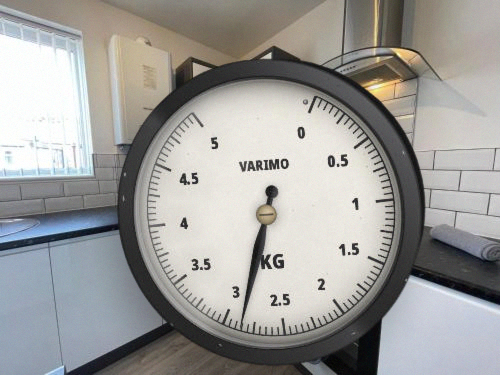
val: 2.85kg
